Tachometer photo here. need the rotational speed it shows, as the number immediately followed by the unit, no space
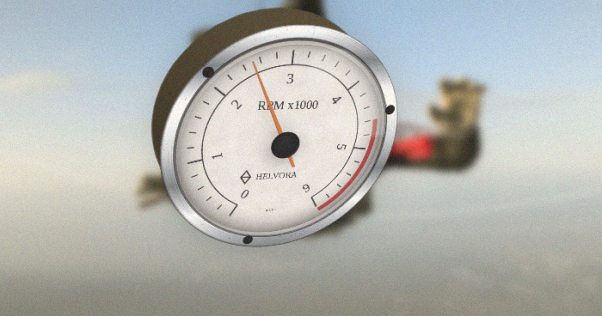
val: 2500rpm
